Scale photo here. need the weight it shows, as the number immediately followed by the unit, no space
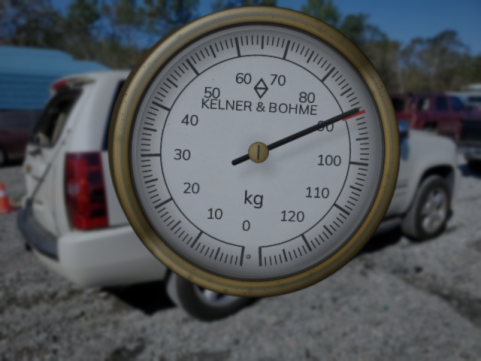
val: 89kg
